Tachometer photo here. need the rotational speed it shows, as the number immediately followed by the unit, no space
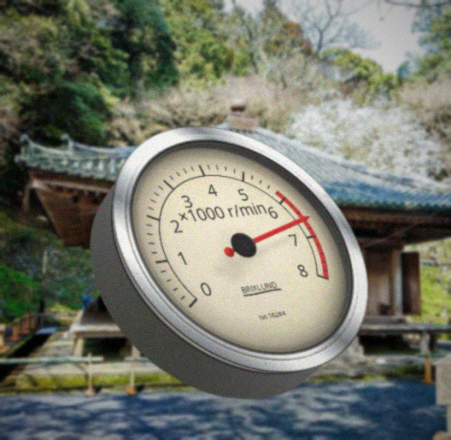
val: 6600rpm
